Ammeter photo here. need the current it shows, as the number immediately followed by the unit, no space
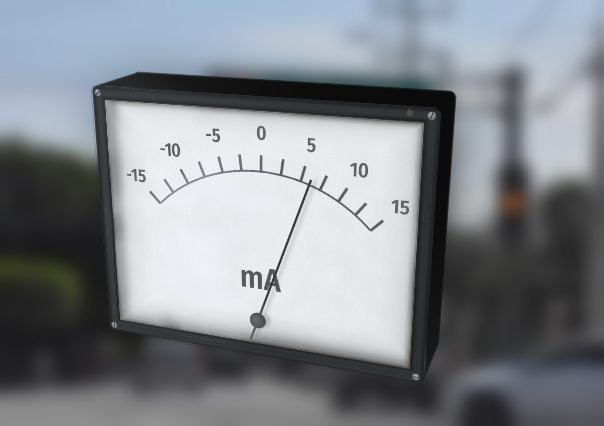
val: 6.25mA
